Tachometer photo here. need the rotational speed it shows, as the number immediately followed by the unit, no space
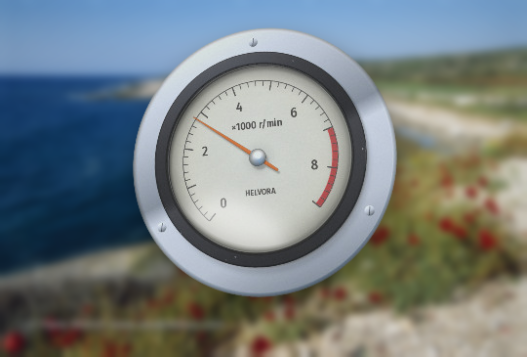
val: 2800rpm
